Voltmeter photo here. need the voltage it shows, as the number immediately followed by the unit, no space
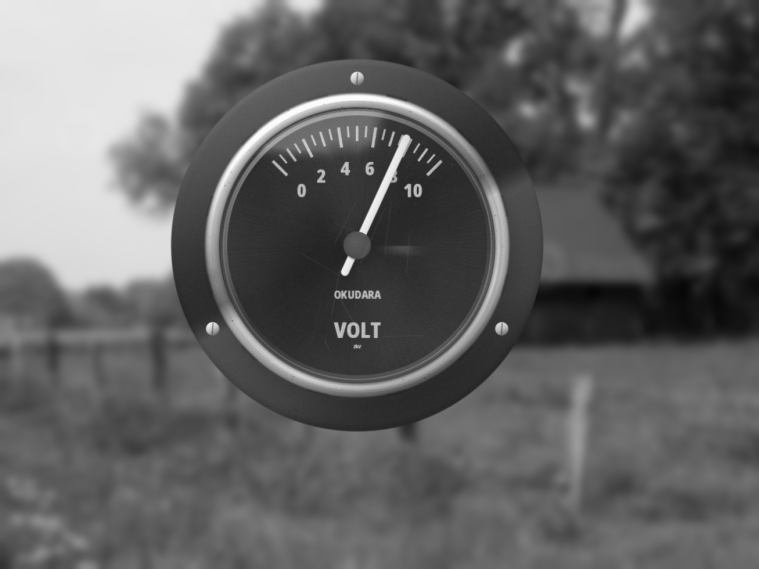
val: 7.75V
